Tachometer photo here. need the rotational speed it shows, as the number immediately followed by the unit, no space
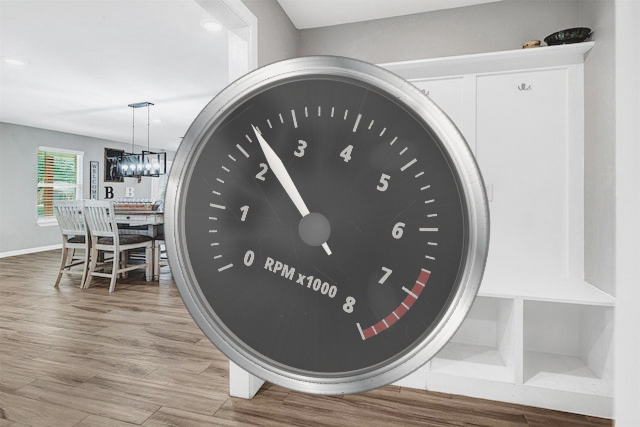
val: 2400rpm
